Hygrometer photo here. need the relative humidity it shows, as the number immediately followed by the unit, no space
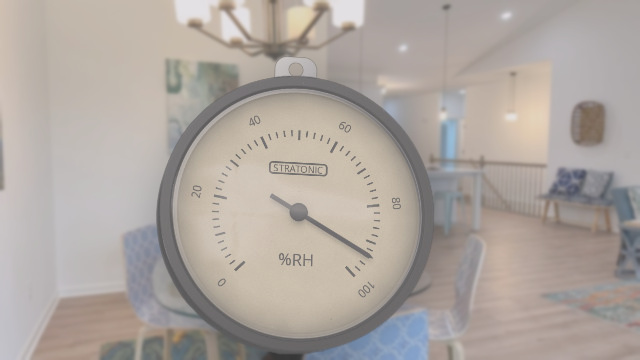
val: 94%
